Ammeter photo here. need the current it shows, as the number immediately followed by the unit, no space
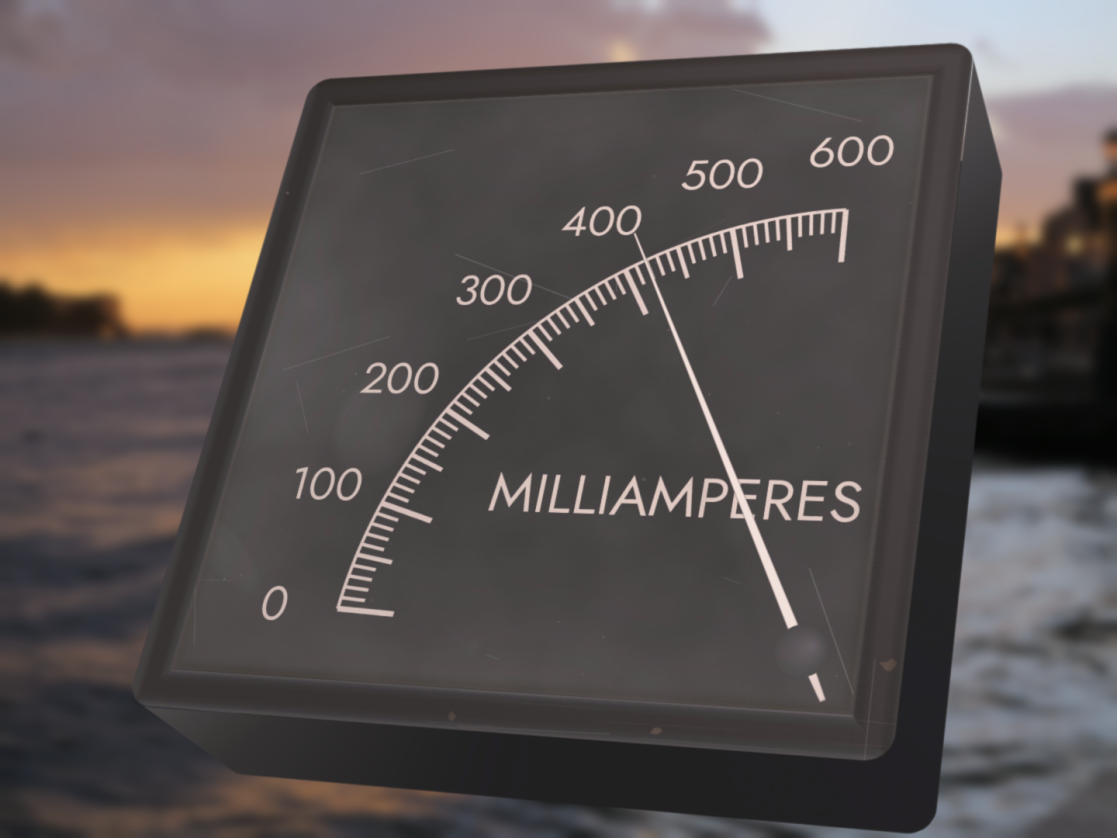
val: 420mA
